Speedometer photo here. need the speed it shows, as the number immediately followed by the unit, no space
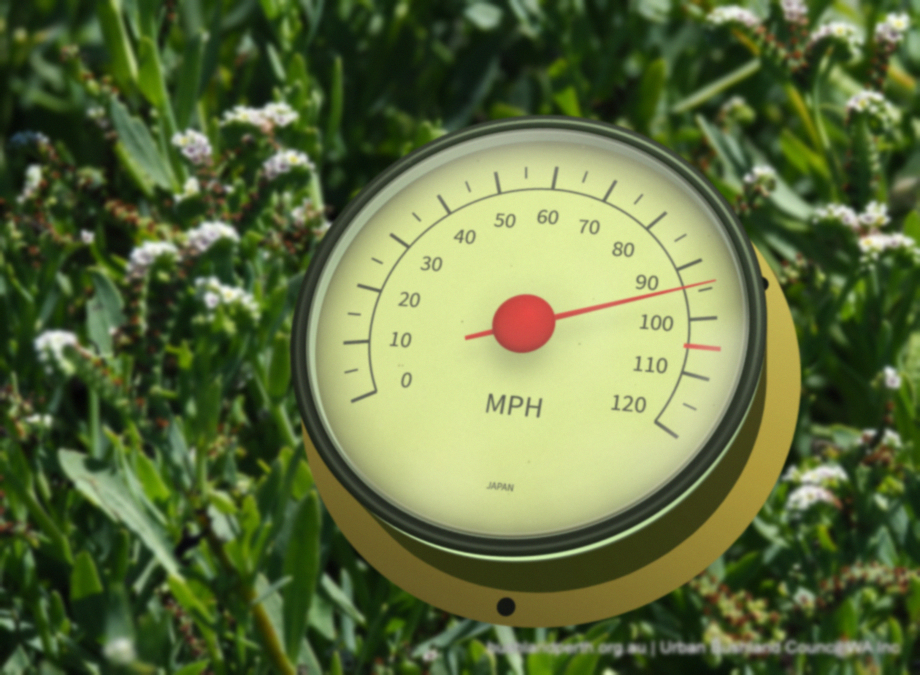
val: 95mph
